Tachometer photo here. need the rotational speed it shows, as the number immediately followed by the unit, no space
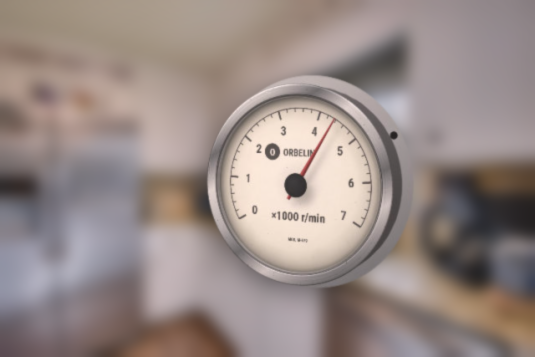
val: 4400rpm
